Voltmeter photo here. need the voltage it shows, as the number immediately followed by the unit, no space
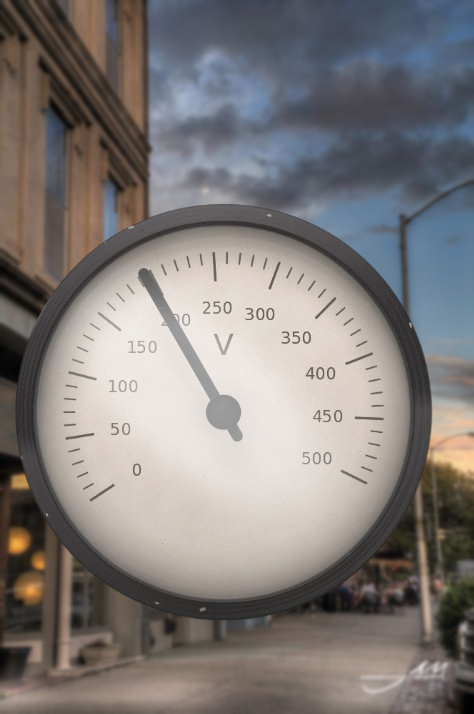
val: 195V
